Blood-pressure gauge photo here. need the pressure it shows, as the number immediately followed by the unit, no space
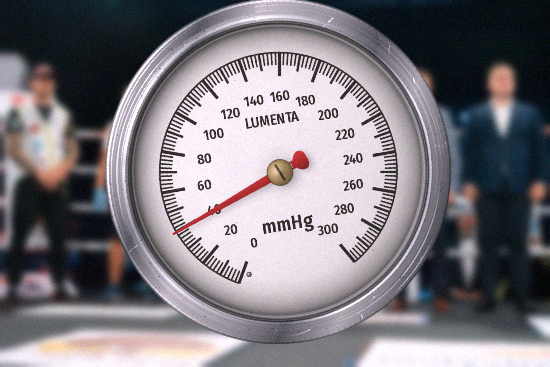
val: 40mmHg
